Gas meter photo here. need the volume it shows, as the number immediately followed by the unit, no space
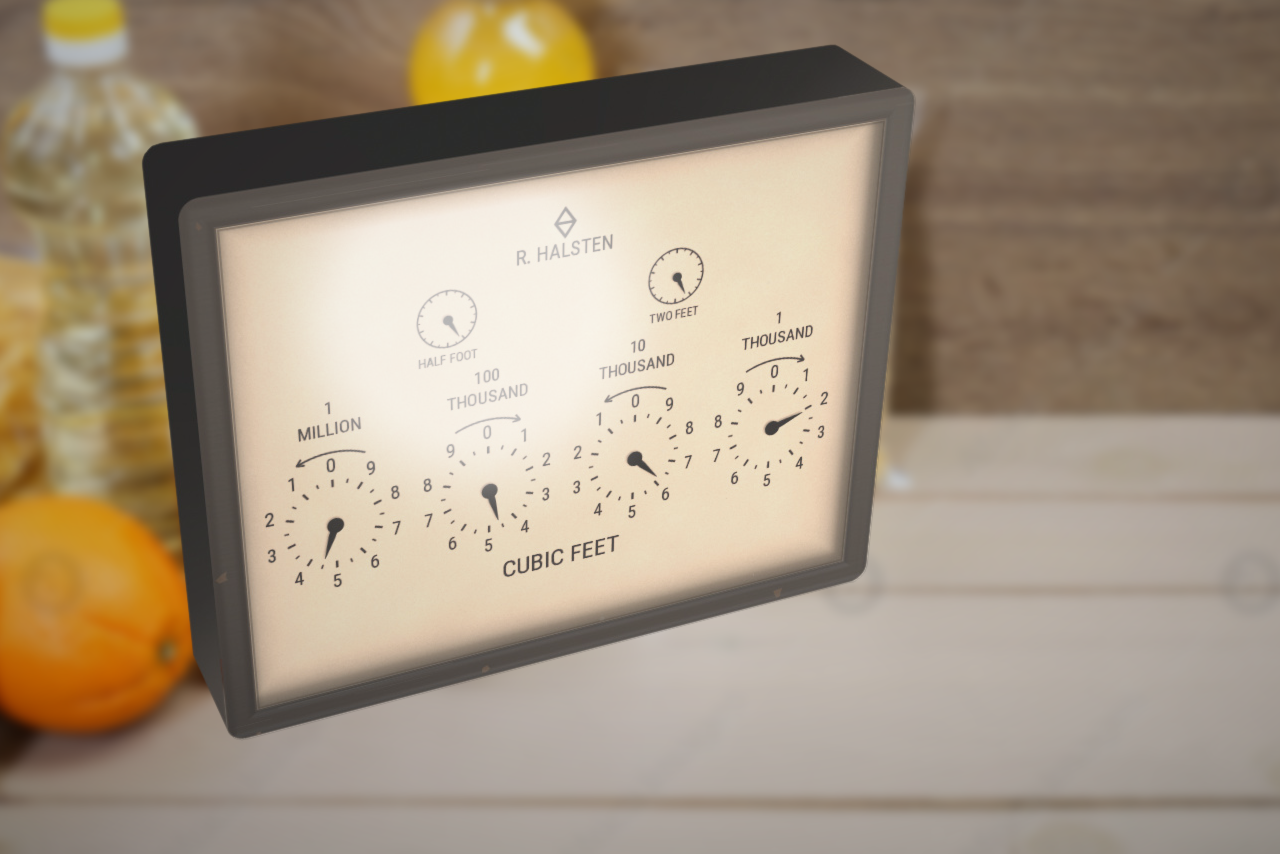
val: 446200ft³
